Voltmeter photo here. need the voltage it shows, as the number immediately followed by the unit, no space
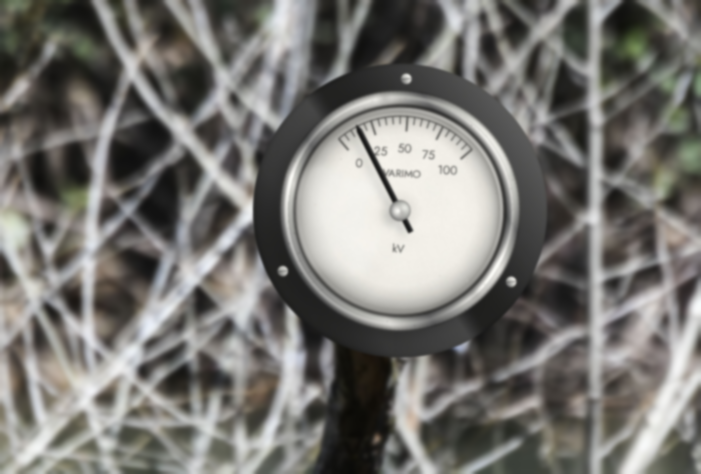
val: 15kV
